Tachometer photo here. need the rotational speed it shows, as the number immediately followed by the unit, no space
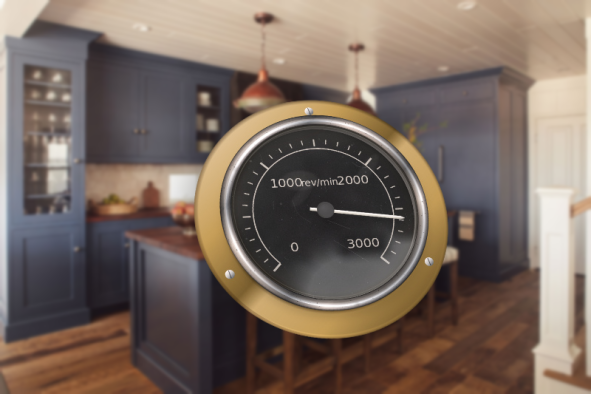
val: 2600rpm
